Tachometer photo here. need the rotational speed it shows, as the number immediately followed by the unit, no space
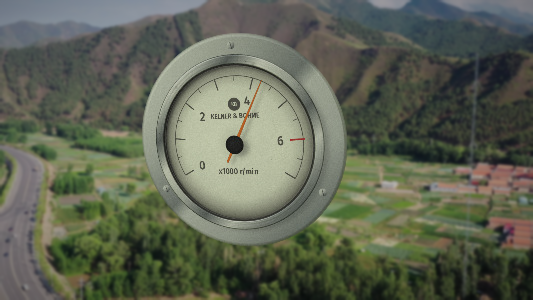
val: 4250rpm
